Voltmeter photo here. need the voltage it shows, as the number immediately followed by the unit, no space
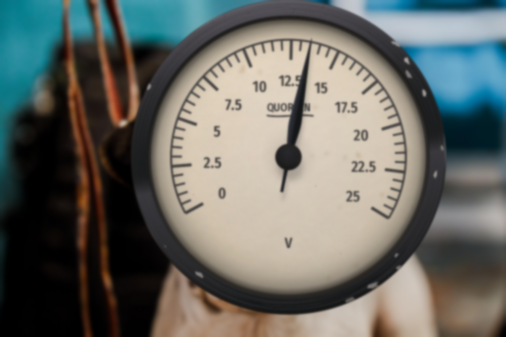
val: 13.5V
